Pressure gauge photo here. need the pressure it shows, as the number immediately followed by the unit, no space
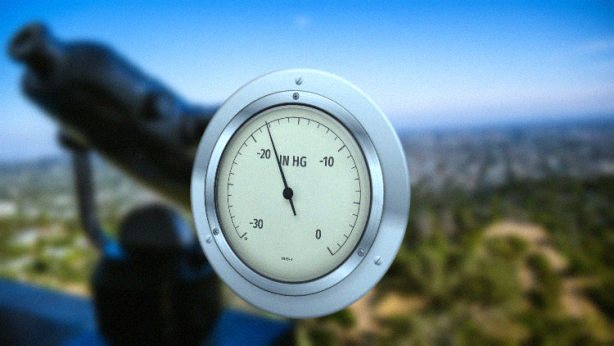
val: -18inHg
